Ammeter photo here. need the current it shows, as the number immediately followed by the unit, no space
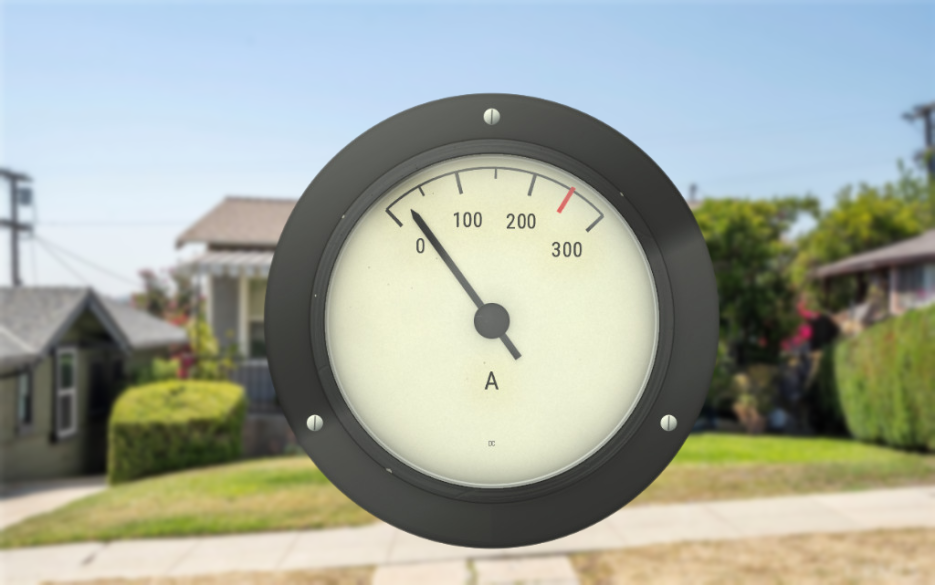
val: 25A
